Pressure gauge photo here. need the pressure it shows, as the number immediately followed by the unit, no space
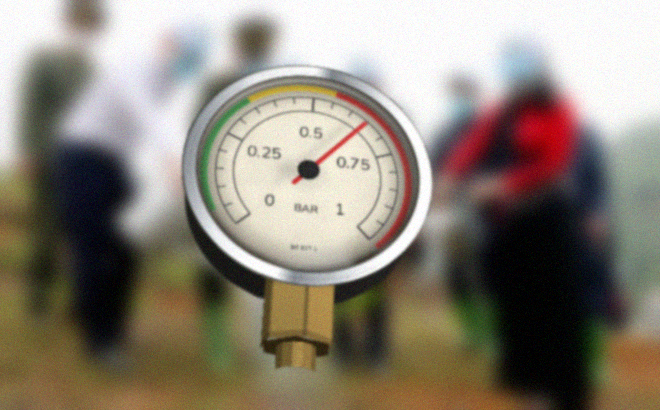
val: 0.65bar
